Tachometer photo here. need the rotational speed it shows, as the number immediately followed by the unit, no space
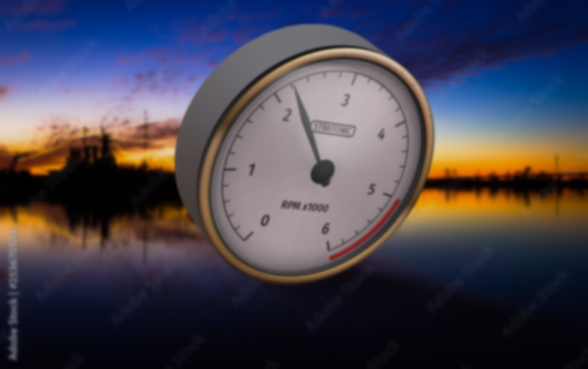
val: 2200rpm
